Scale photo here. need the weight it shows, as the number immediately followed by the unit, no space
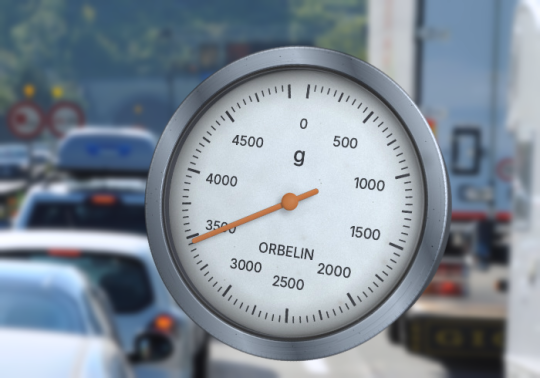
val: 3450g
